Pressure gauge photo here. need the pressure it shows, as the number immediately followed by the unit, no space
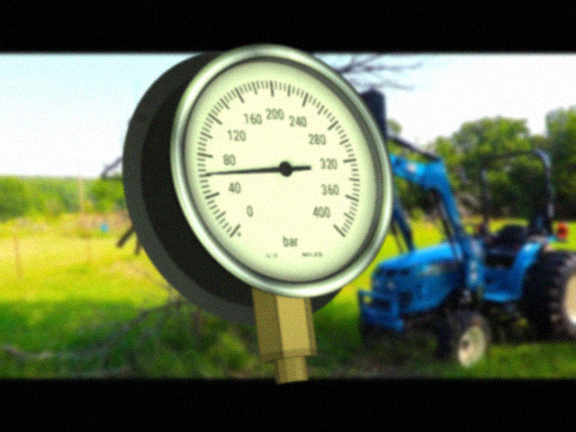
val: 60bar
